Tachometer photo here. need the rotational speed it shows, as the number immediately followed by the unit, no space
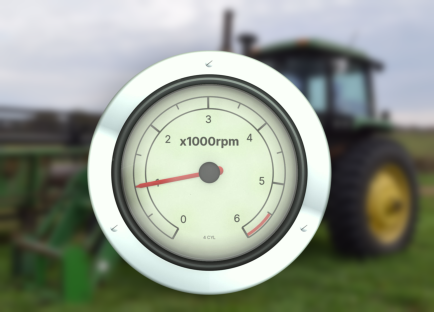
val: 1000rpm
